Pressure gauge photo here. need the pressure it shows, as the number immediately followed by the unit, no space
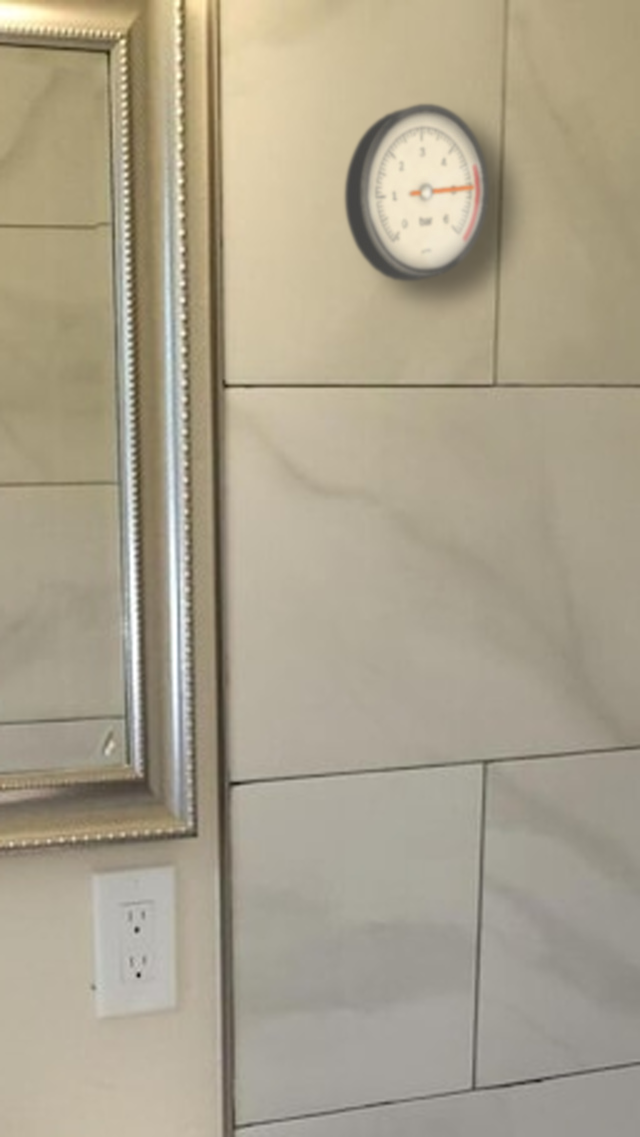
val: 5bar
